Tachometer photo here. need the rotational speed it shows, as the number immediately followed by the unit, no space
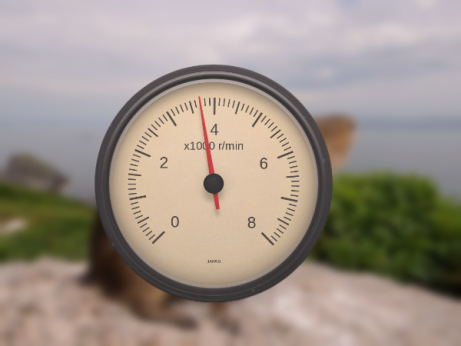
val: 3700rpm
